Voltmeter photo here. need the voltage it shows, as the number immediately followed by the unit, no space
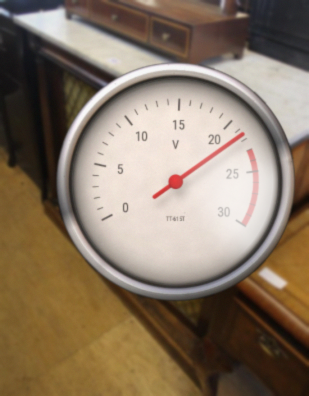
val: 21.5V
